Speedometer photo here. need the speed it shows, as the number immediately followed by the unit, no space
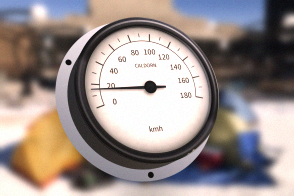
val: 15km/h
